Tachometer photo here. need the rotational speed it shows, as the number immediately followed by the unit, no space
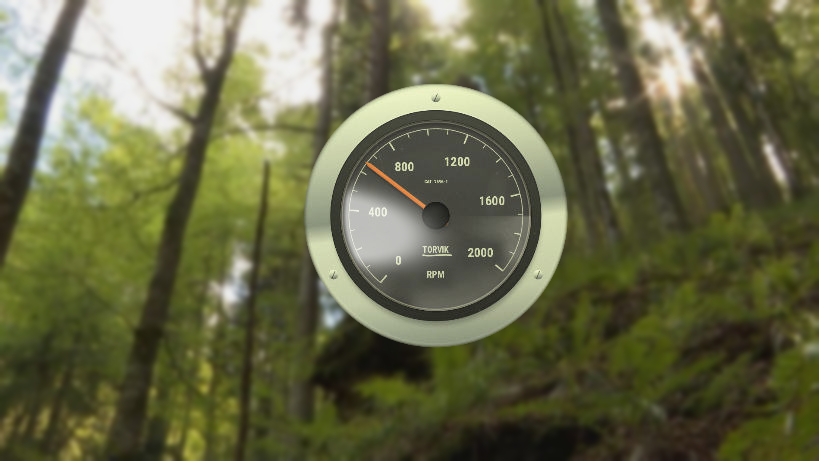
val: 650rpm
